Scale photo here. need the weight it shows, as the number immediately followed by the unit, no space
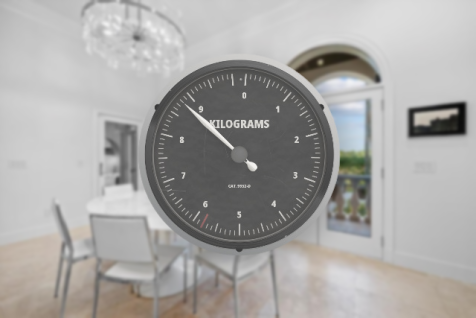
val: 8.8kg
